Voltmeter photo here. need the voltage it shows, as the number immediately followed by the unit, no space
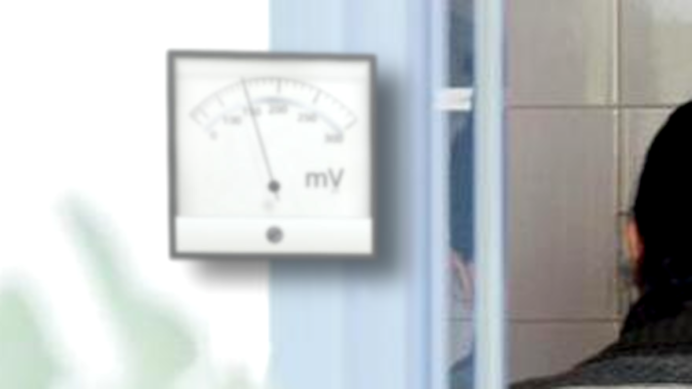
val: 150mV
